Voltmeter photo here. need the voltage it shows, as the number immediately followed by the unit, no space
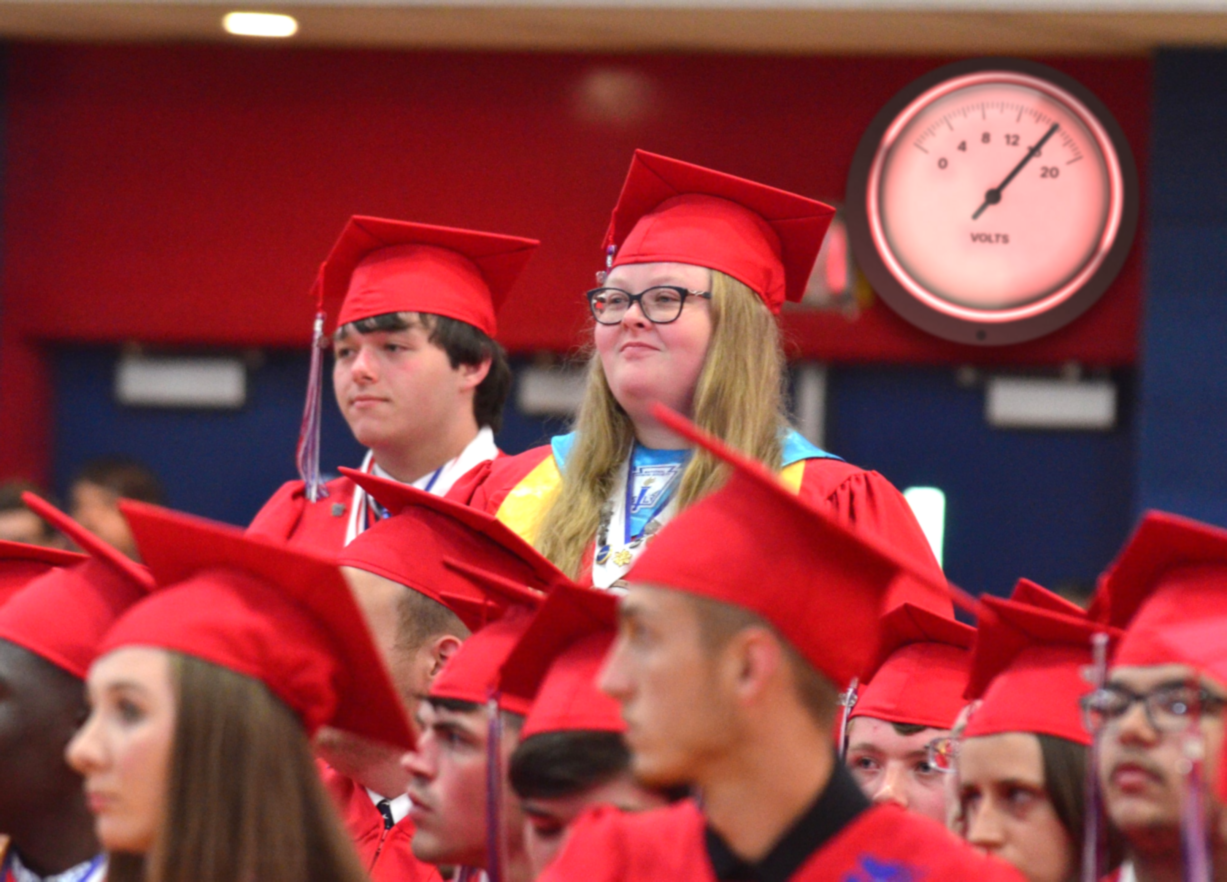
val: 16V
